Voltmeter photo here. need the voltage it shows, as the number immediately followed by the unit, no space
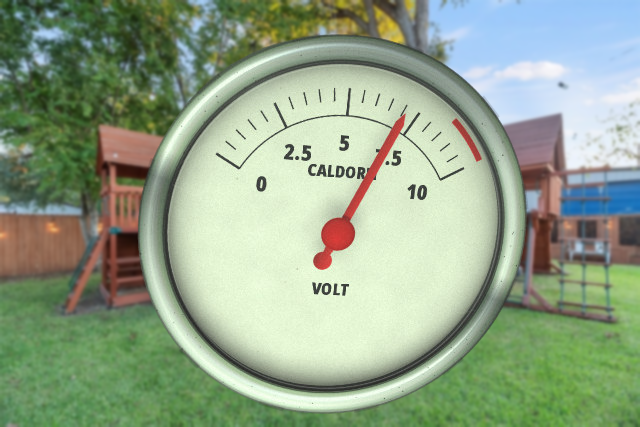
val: 7V
